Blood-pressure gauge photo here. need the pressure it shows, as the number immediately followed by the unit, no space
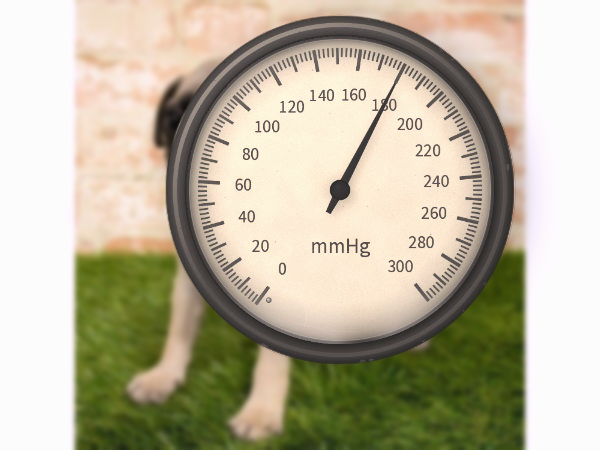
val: 180mmHg
